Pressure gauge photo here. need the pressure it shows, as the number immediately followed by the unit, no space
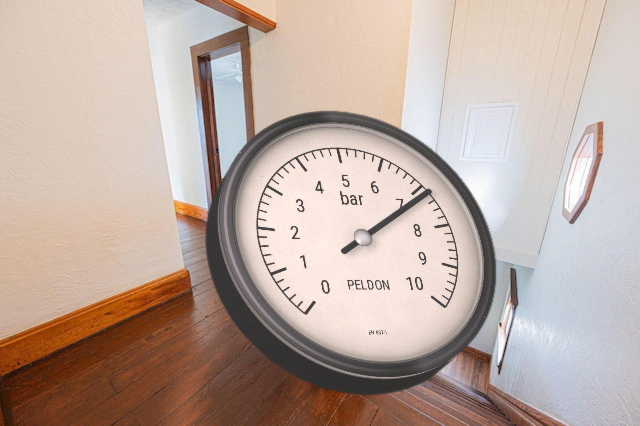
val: 7.2bar
